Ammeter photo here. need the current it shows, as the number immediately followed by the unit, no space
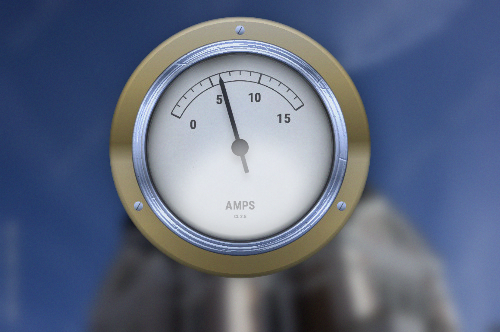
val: 6A
